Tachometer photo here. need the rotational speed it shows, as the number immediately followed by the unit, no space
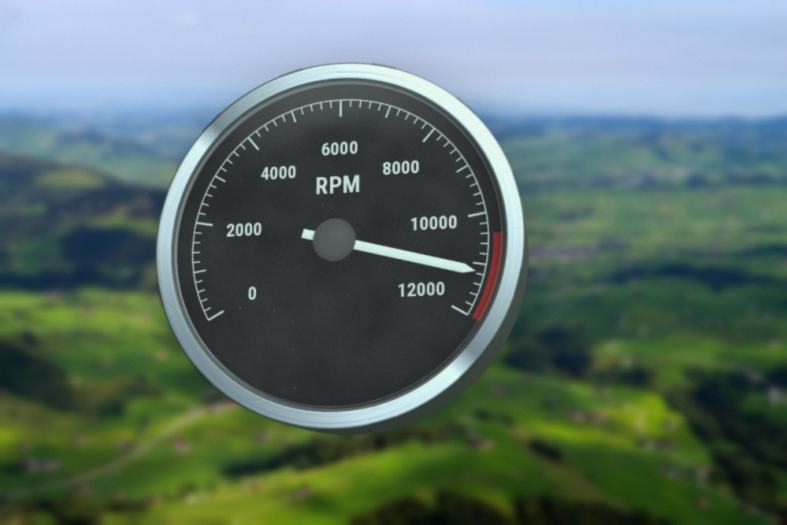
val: 11200rpm
